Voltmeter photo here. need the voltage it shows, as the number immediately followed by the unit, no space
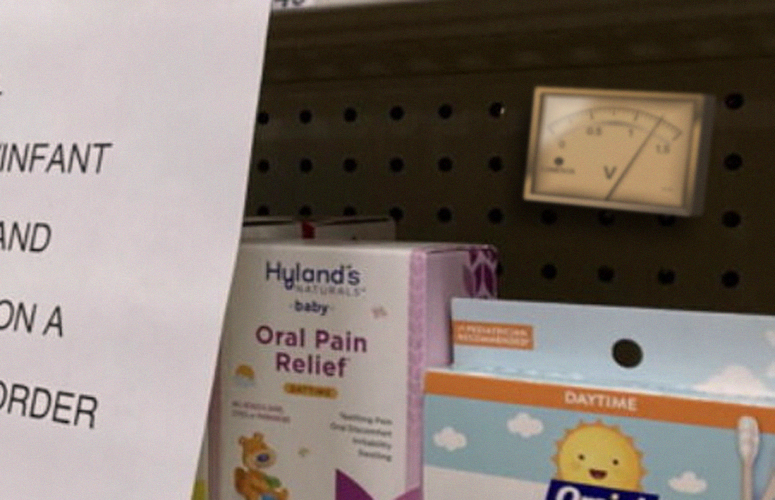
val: 1.25V
